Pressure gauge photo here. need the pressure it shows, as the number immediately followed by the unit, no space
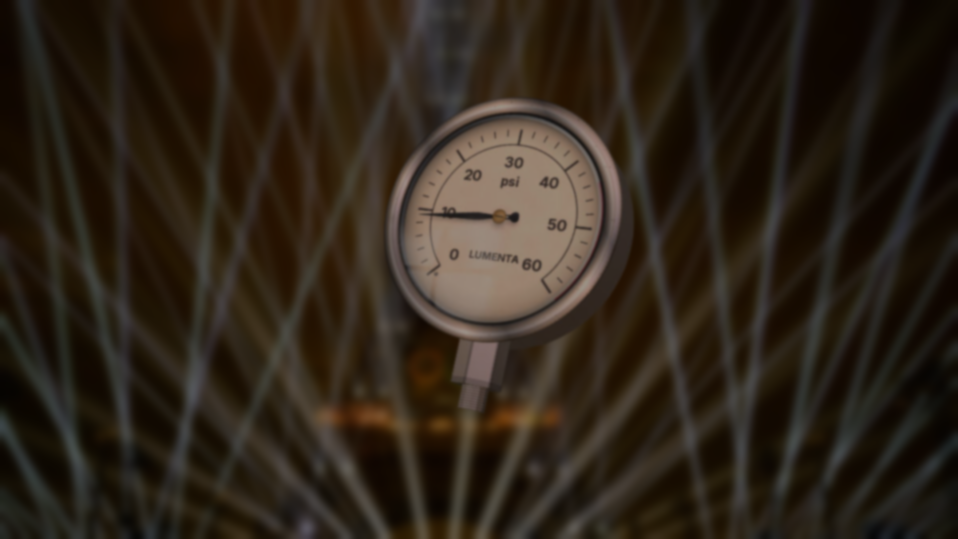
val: 9psi
